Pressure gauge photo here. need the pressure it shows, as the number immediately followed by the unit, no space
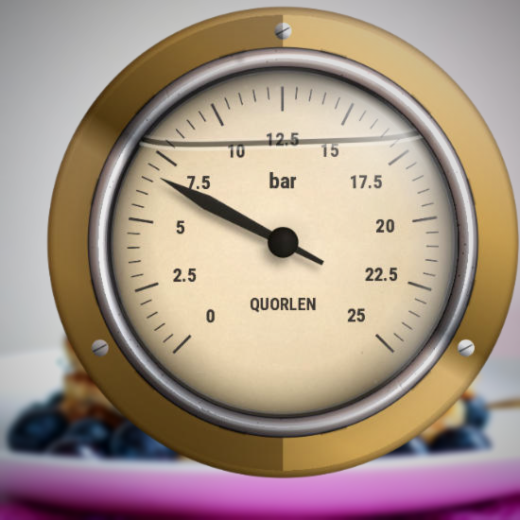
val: 6.75bar
